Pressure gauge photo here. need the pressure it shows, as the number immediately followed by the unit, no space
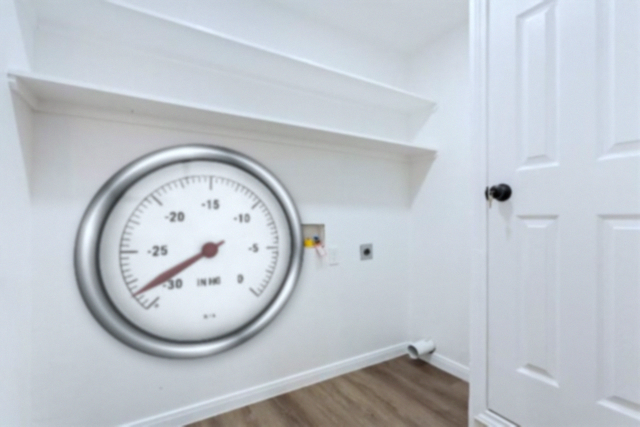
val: -28.5inHg
